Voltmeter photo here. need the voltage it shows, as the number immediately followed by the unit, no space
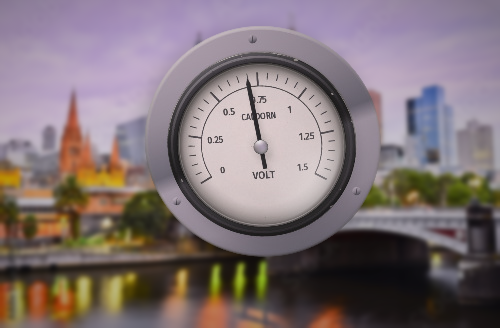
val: 0.7V
